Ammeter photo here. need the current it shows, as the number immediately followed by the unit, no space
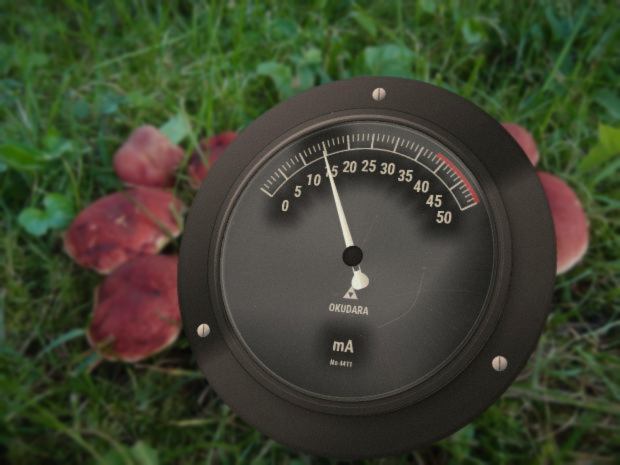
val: 15mA
